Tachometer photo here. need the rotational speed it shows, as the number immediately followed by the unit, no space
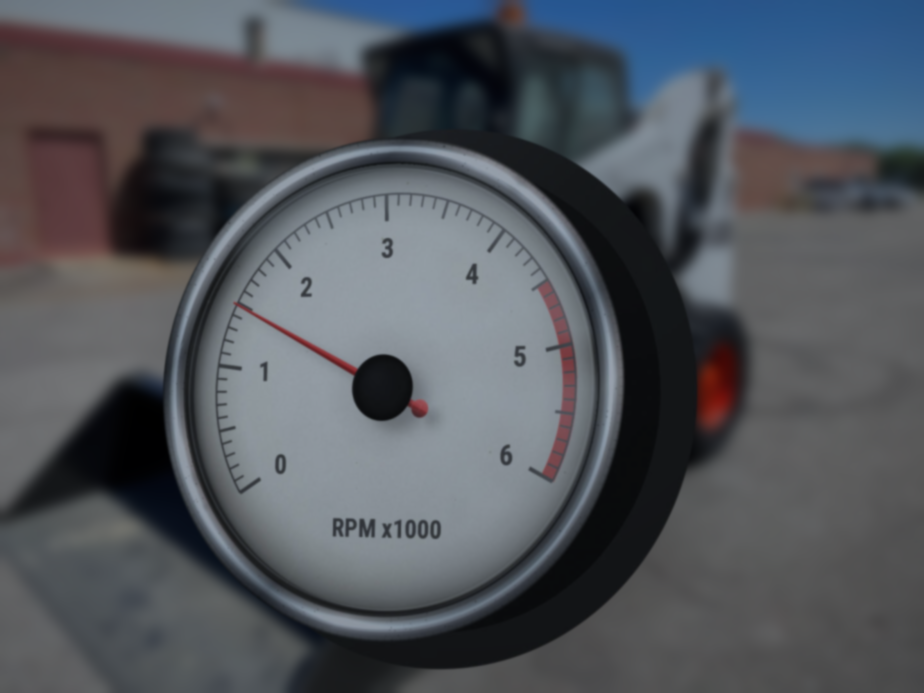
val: 1500rpm
